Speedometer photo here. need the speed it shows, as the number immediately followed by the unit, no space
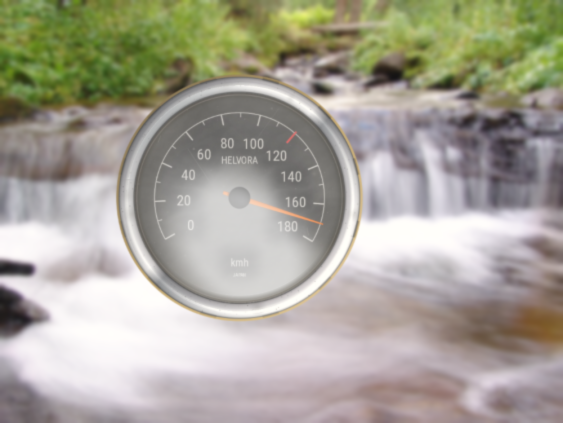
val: 170km/h
